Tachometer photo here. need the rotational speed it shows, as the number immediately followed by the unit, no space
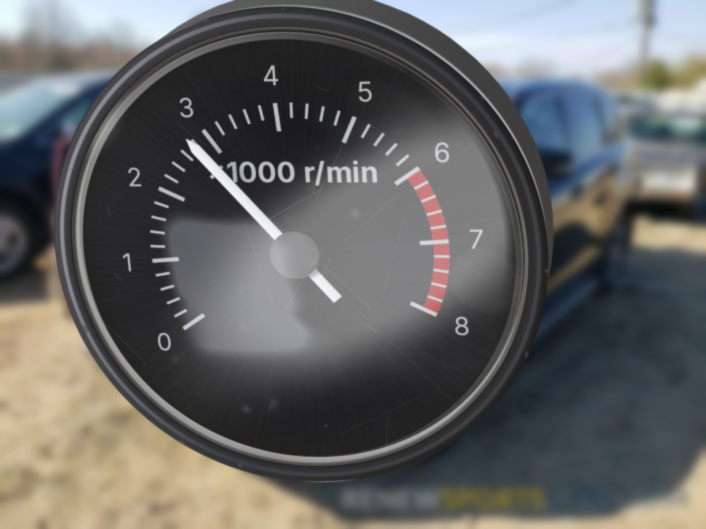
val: 2800rpm
